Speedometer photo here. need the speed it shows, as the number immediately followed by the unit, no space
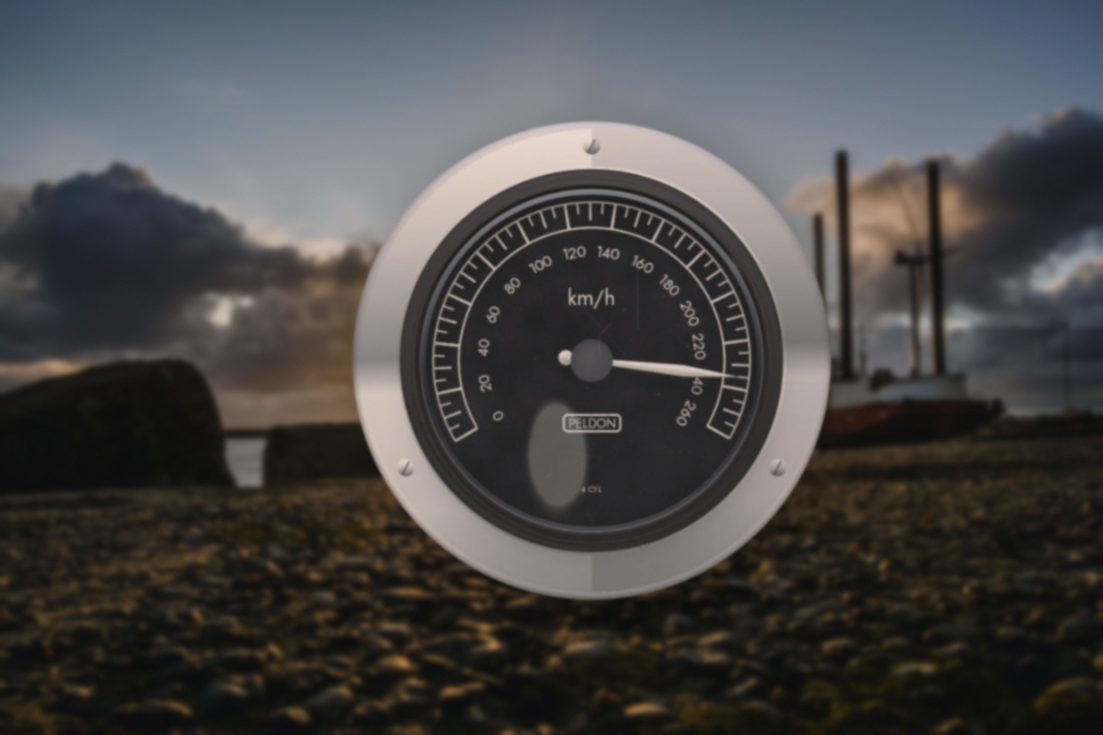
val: 235km/h
